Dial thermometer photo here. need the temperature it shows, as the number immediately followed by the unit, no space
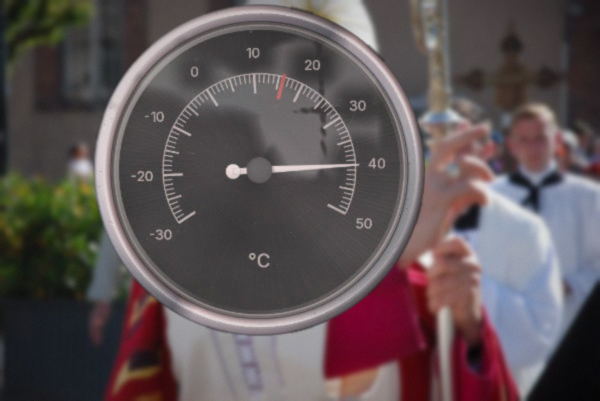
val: 40°C
